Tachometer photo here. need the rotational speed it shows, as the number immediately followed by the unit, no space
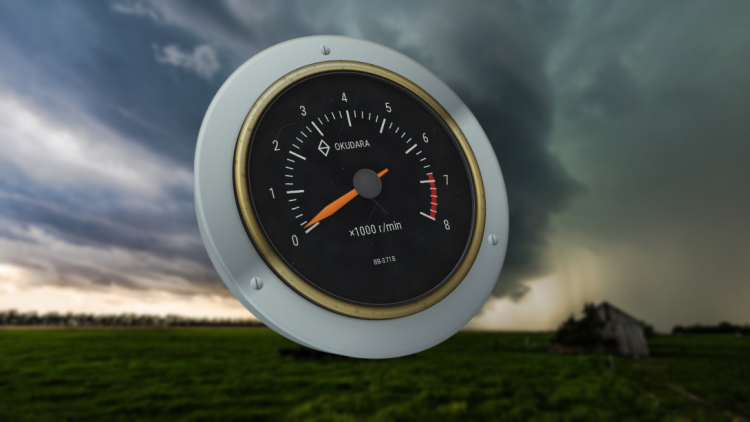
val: 100rpm
